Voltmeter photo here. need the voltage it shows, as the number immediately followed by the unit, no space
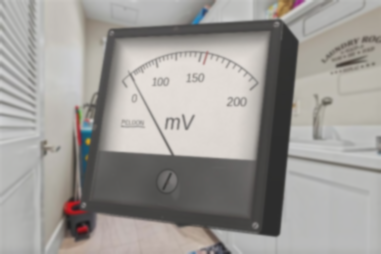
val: 50mV
